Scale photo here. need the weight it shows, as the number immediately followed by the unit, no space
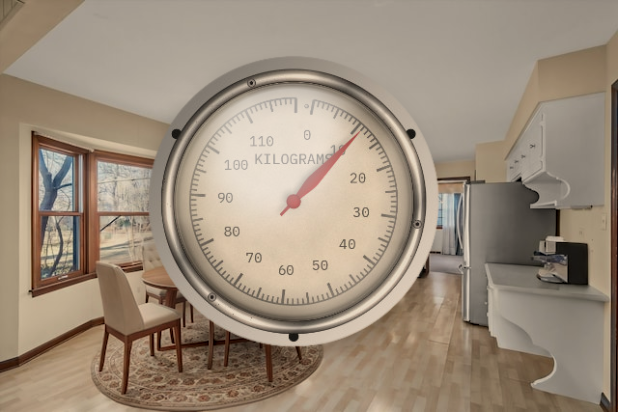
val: 11kg
